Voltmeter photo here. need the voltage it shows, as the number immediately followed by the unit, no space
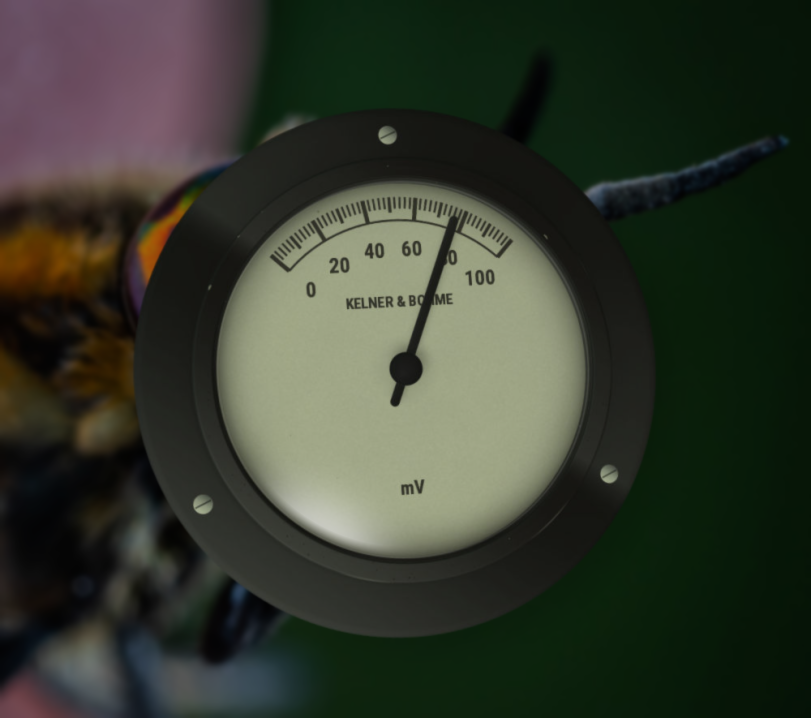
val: 76mV
